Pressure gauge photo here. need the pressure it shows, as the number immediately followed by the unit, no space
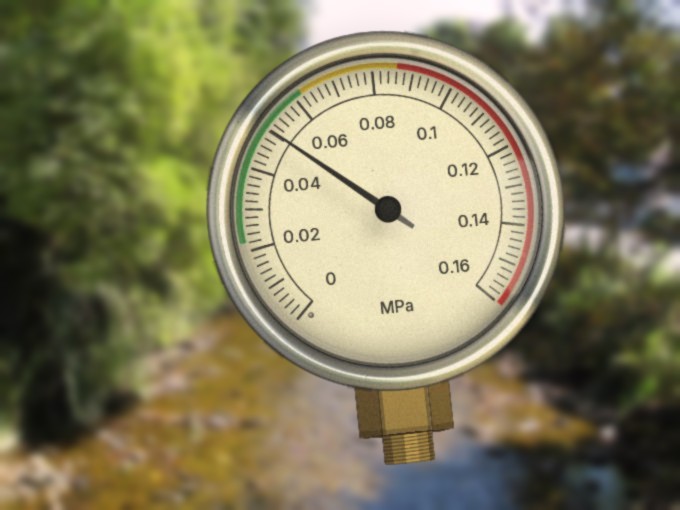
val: 0.05MPa
